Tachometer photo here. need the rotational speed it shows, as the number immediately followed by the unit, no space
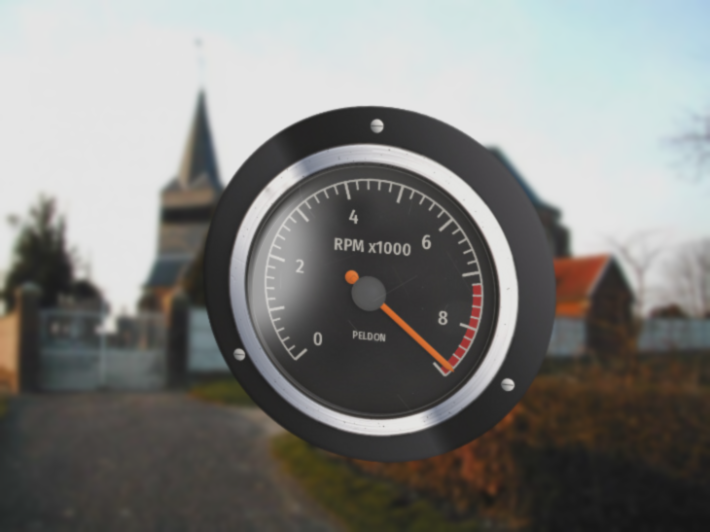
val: 8800rpm
